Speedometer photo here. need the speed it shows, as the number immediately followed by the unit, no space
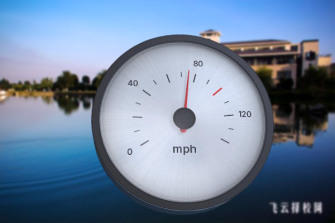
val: 75mph
